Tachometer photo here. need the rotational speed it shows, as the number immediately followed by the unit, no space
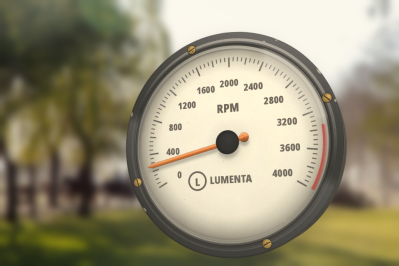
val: 250rpm
